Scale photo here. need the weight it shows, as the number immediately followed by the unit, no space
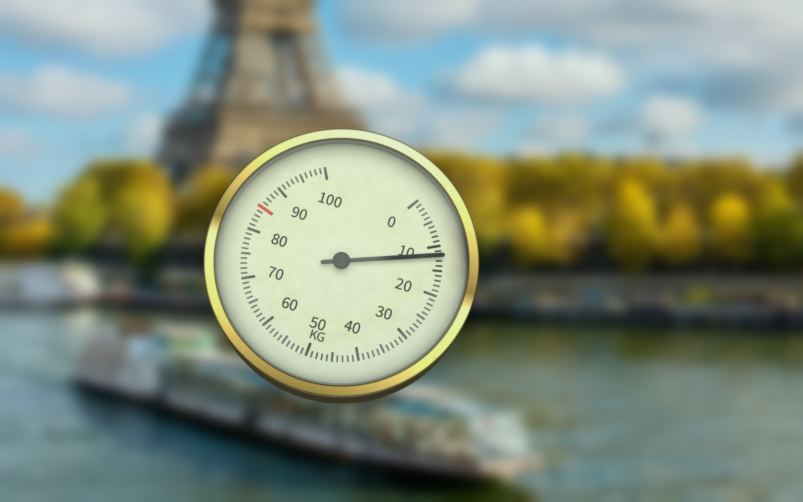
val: 12kg
